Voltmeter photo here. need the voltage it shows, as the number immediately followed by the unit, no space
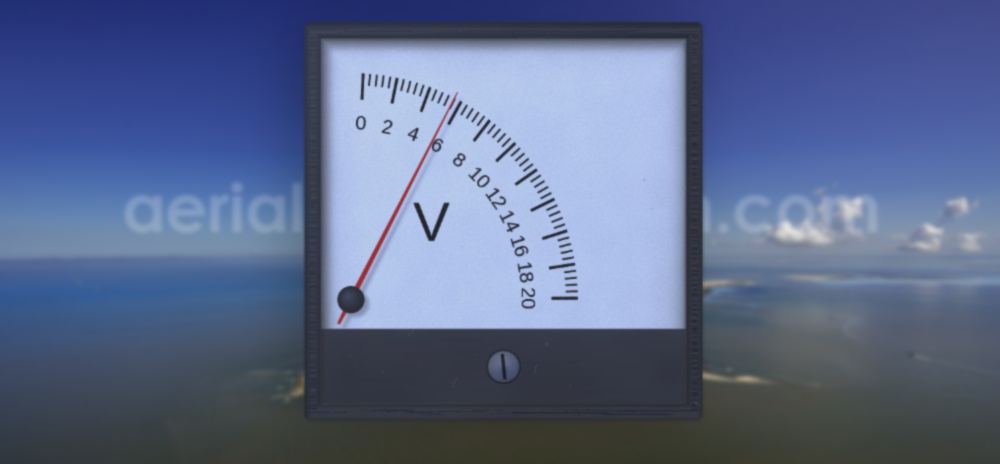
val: 5.6V
